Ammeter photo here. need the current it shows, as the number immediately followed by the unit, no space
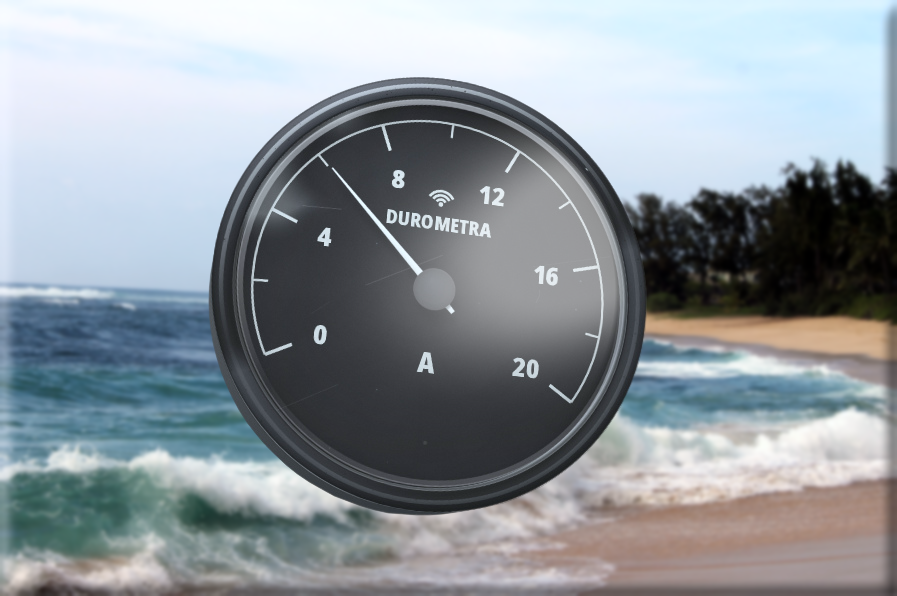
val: 6A
